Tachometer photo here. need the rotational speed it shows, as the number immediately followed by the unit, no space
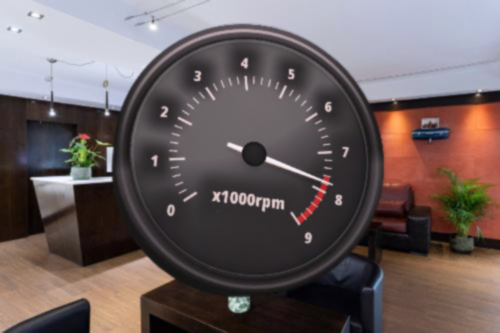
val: 7800rpm
